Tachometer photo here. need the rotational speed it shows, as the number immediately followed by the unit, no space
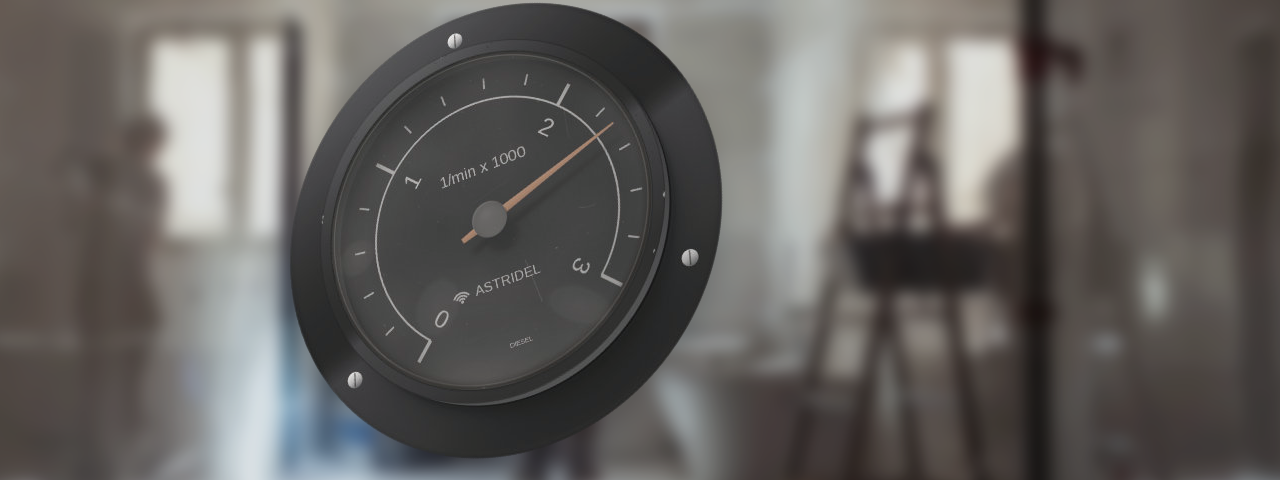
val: 2300rpm
